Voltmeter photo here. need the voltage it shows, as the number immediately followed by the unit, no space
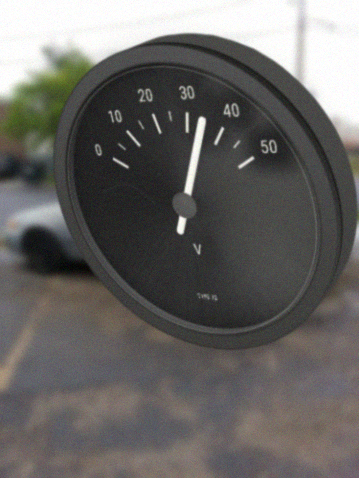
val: 35V
